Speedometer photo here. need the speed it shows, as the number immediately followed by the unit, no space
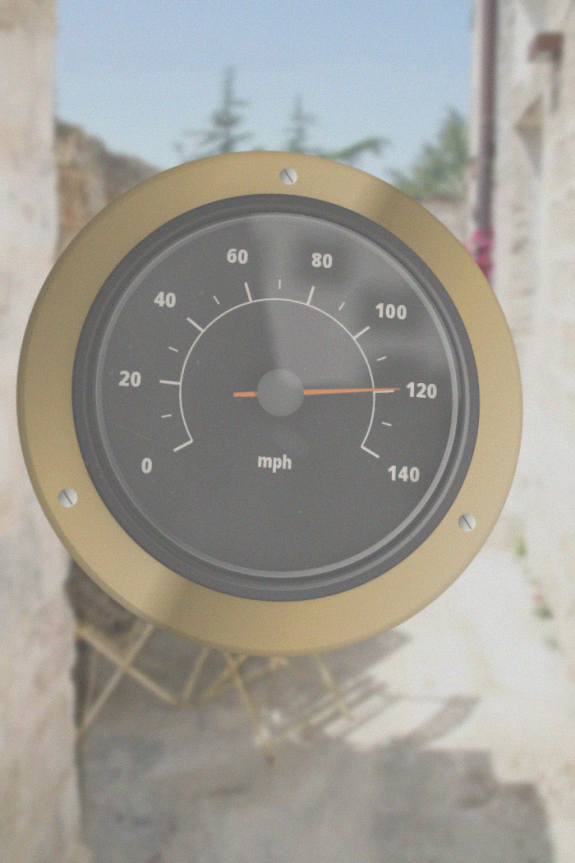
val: 120mph
